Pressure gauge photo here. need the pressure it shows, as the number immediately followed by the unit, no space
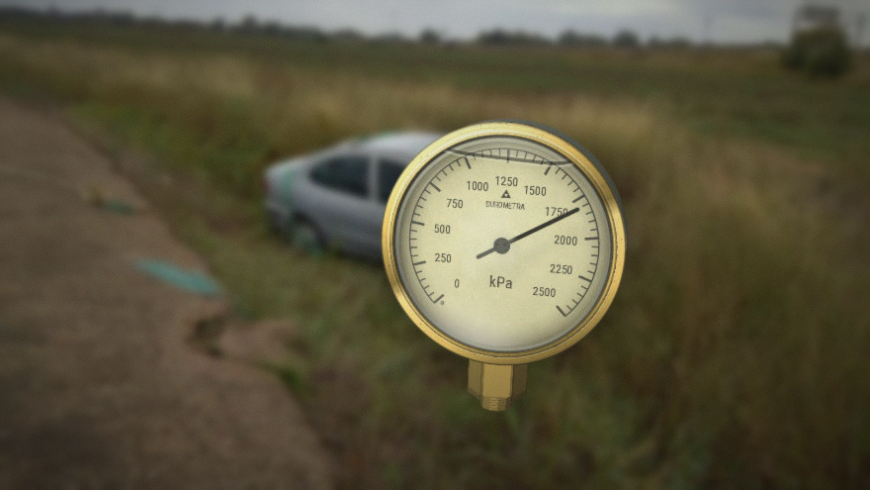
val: 1800kPa
